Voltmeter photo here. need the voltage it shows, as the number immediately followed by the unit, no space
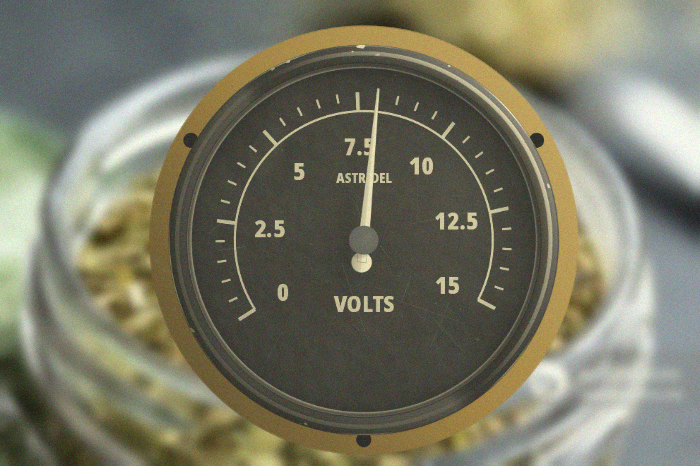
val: 8V
